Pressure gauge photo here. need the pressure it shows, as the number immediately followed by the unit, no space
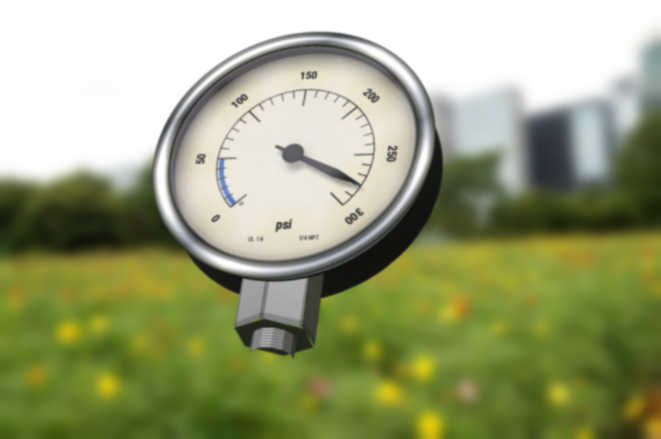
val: 280psi
